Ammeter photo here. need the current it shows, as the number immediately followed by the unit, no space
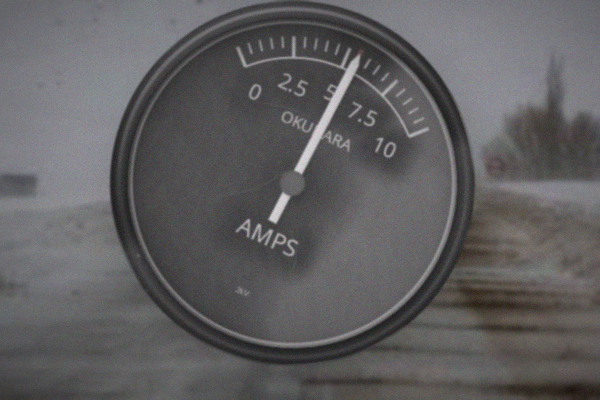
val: 5.5A
